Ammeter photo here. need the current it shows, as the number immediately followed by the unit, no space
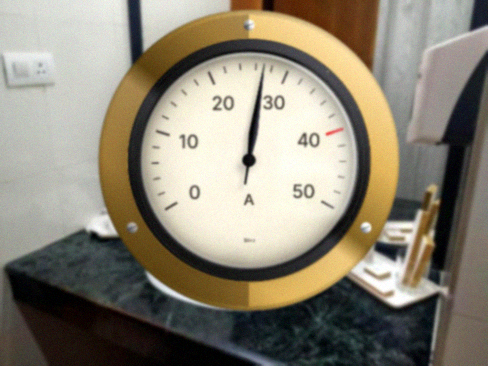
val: 27A
